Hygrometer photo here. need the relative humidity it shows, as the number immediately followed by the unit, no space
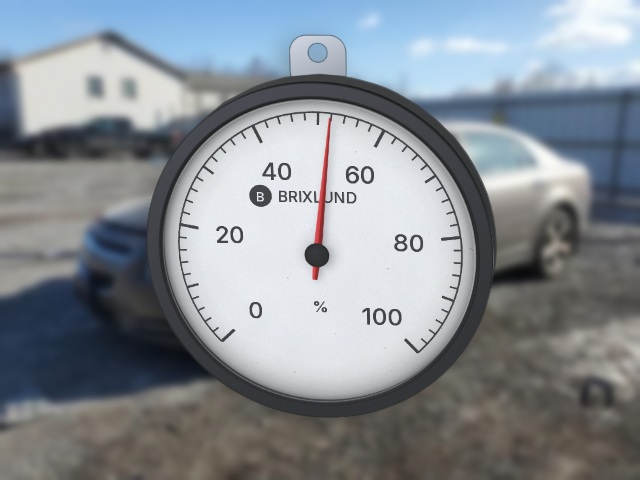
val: 52%
